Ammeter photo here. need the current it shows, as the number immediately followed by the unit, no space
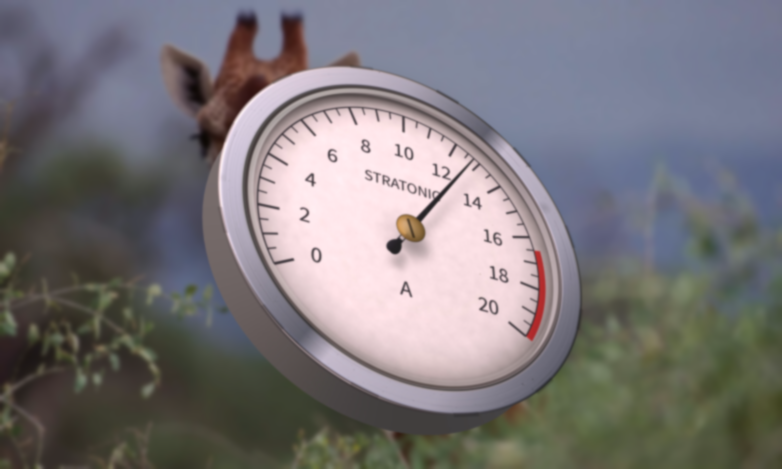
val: 12.75A
